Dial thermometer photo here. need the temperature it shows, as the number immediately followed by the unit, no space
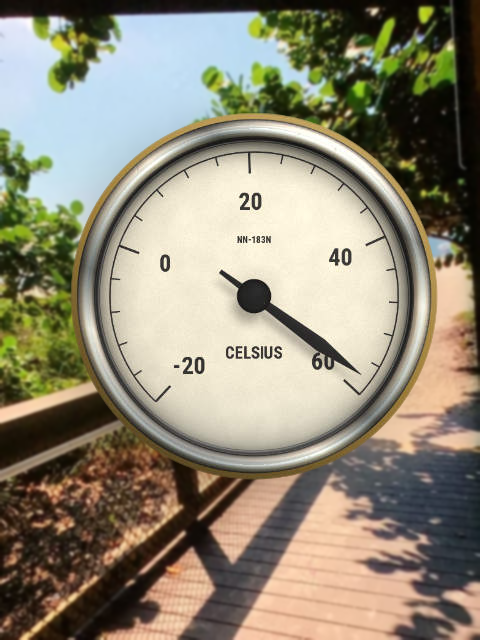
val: 58°C
